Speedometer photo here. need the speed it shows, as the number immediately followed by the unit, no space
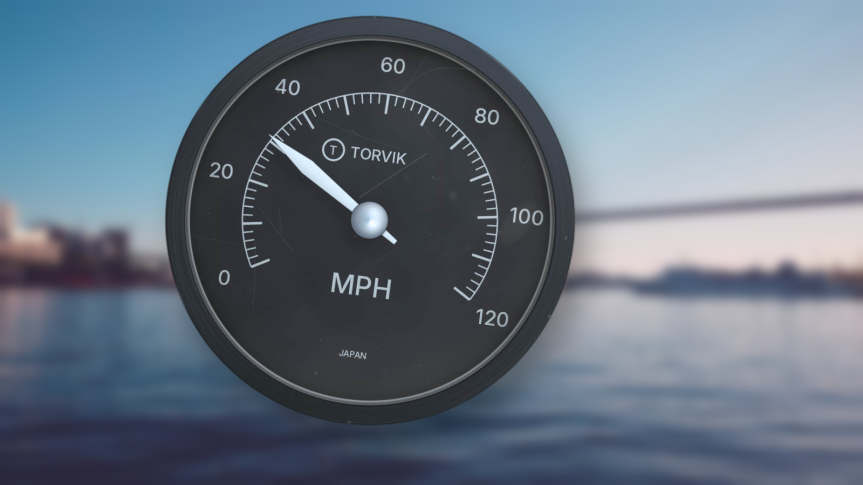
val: 31mph
